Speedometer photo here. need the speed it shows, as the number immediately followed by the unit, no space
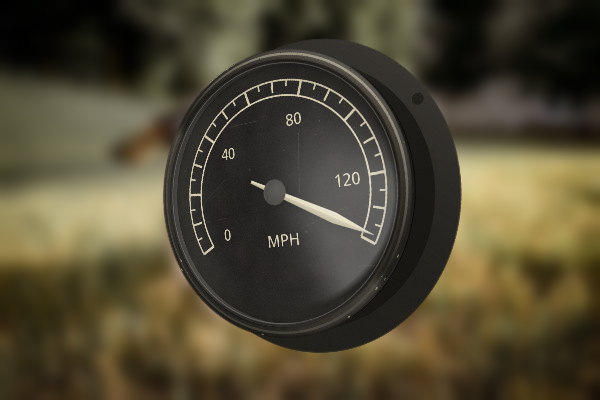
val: 137.5mph
